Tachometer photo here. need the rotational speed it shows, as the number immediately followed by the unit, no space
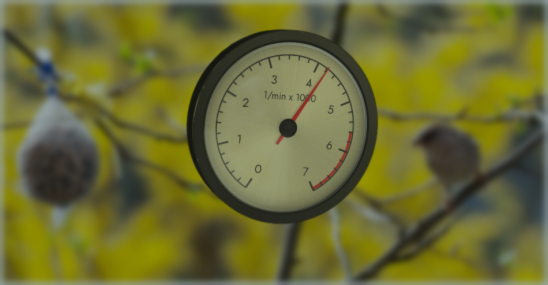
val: 4200rpm
